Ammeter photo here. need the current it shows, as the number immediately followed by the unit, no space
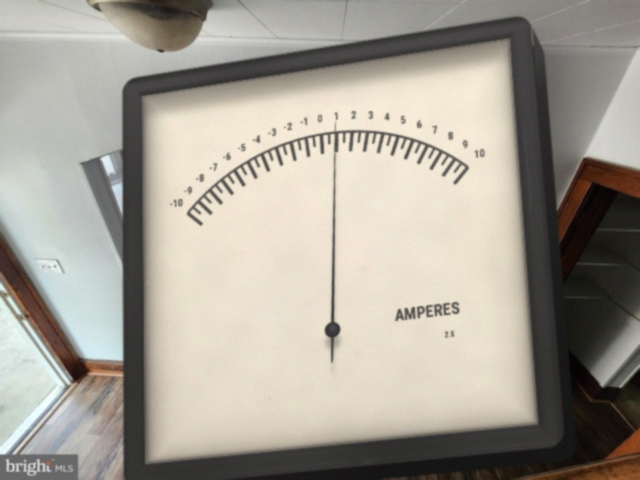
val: 1A
